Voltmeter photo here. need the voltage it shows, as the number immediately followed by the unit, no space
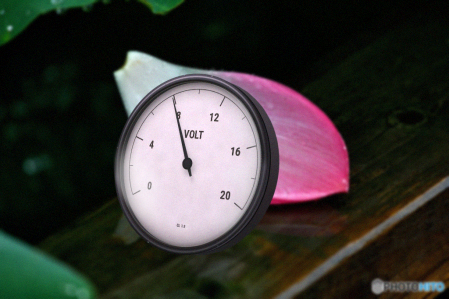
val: 8V
